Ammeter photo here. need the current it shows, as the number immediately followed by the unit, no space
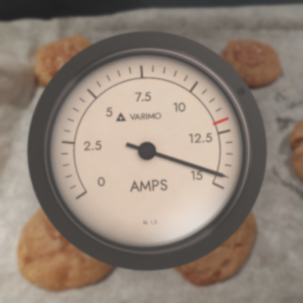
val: 14.5A
